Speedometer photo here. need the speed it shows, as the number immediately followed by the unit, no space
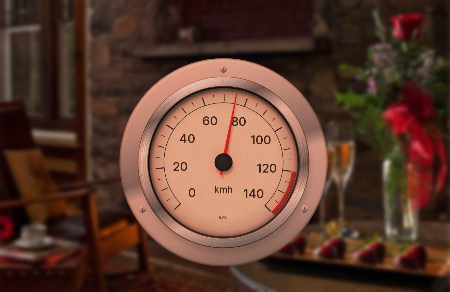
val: 75km/h
